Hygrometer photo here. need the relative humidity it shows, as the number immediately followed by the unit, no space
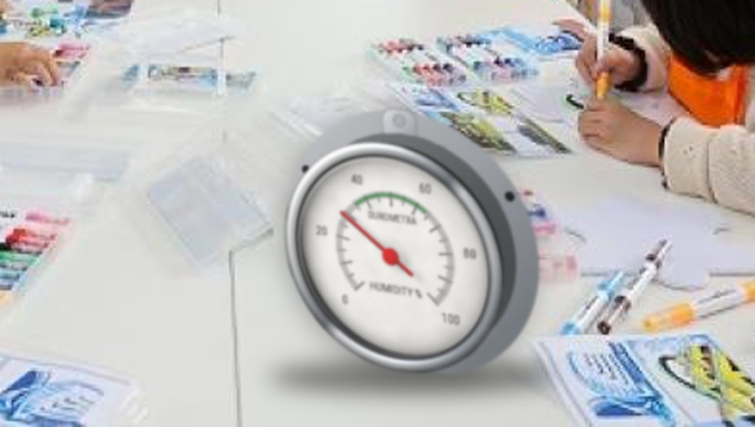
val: 30%
